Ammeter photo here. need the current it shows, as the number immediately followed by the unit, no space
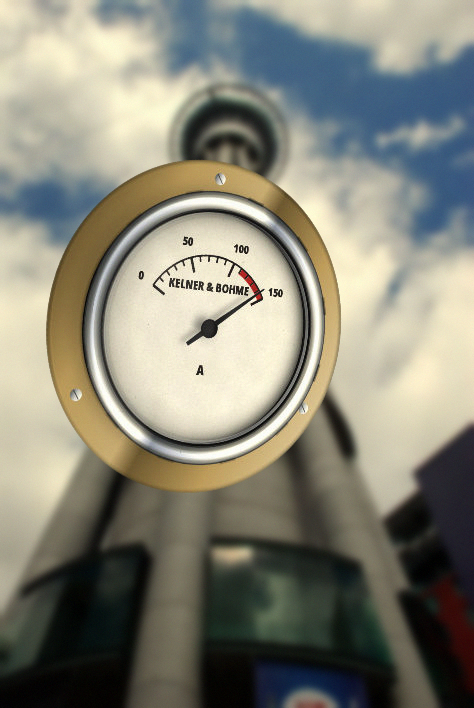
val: 140A
